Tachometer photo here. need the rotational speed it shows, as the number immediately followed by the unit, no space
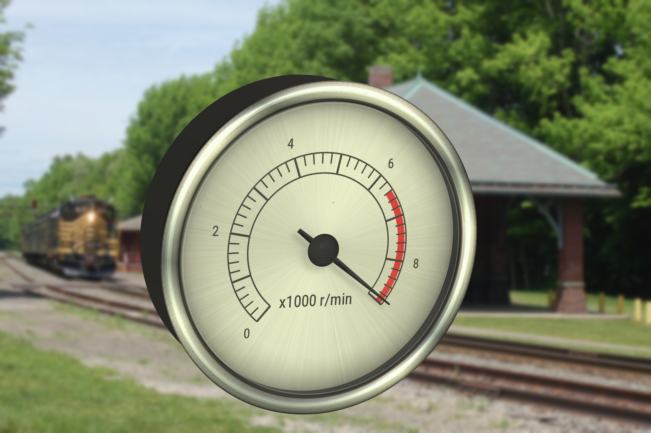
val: 8900rpm
